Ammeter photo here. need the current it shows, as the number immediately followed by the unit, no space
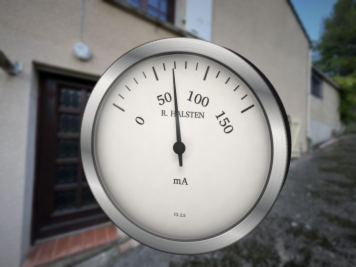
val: 70mA
